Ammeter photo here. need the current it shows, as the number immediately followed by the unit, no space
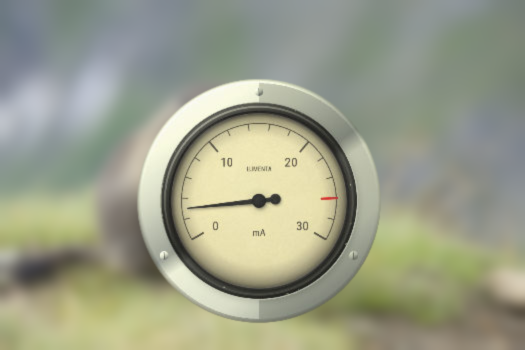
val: 3mA
